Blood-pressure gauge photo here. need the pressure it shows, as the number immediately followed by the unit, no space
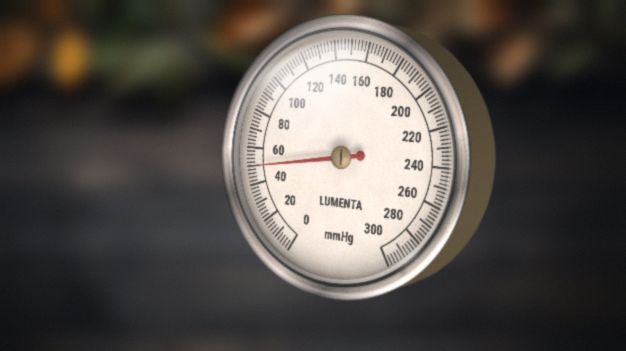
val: 50mmHg
